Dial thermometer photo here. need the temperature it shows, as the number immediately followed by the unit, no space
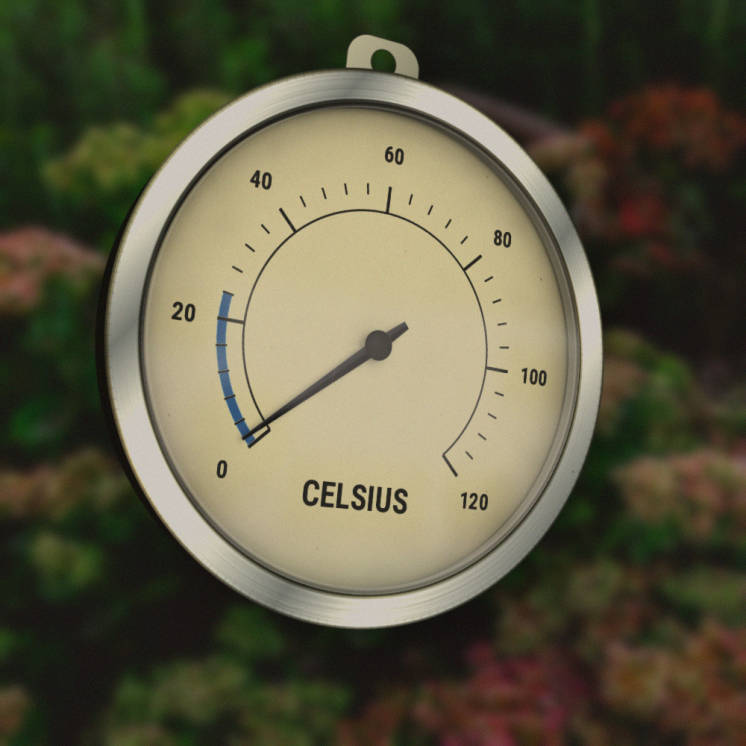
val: 2°C
